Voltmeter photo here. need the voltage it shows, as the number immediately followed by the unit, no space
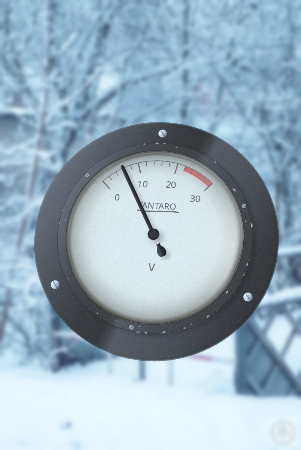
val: 6V
